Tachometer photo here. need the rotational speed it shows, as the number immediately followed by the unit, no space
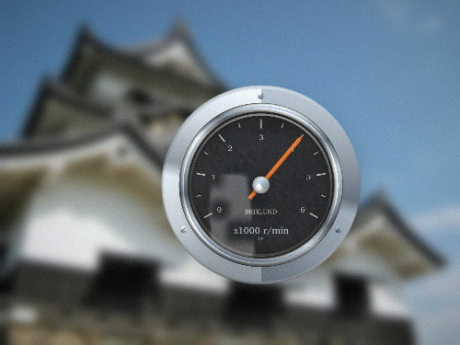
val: 4000rpm
